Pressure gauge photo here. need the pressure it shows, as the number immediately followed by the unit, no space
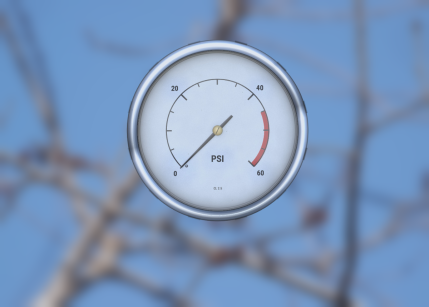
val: 0psi
